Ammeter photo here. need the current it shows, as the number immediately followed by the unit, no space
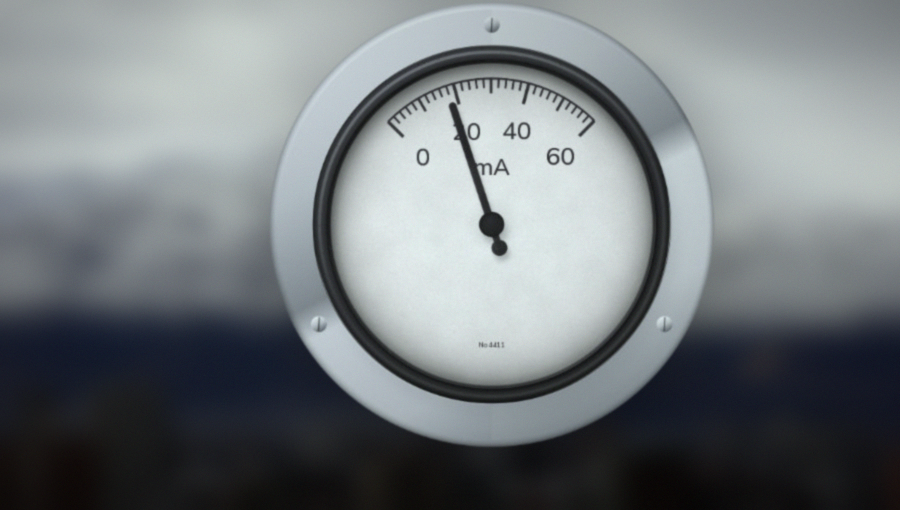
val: 18mA
